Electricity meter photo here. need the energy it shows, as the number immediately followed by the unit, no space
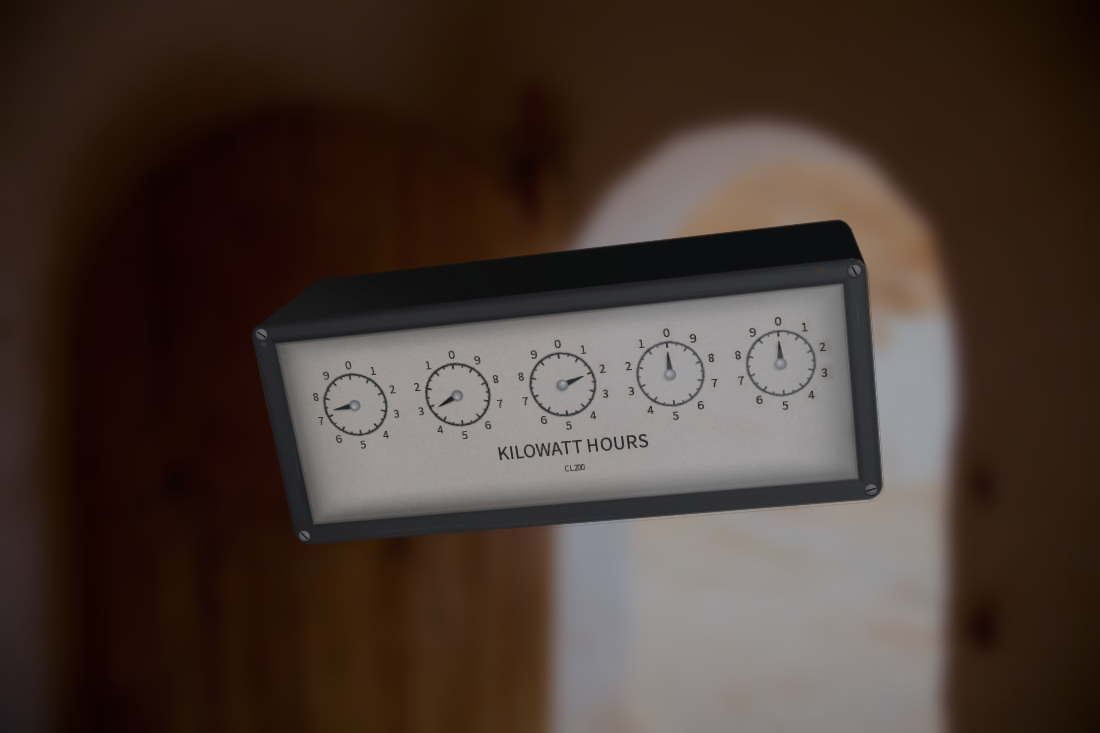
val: 73200kWh
